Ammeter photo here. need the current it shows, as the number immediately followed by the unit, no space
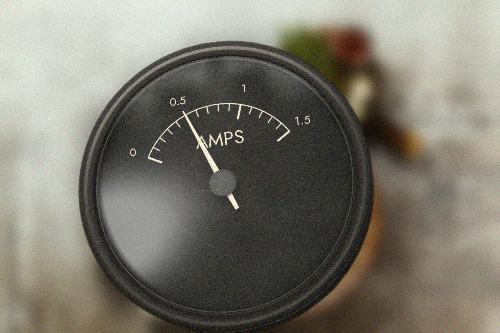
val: 0.5A
